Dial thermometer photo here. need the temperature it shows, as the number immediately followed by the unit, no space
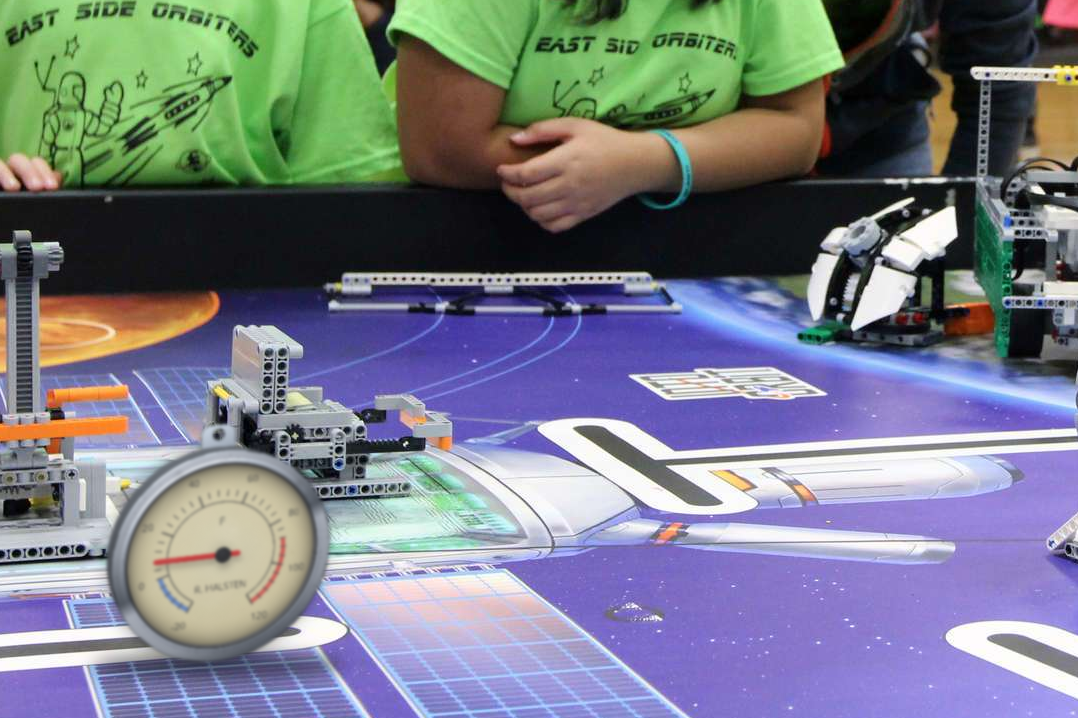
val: 8°F
